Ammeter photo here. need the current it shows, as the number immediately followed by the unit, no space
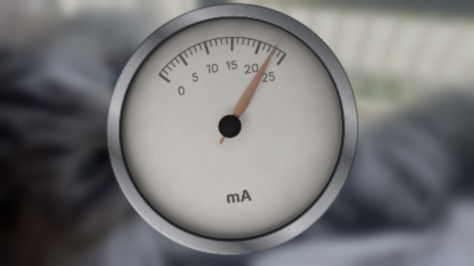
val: 23mA
